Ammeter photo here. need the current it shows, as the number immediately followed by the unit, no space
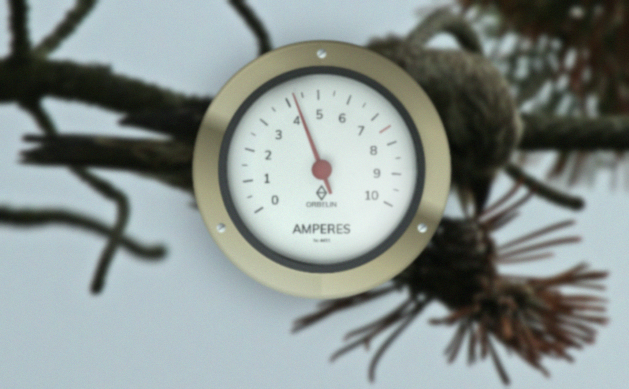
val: 4.25A
